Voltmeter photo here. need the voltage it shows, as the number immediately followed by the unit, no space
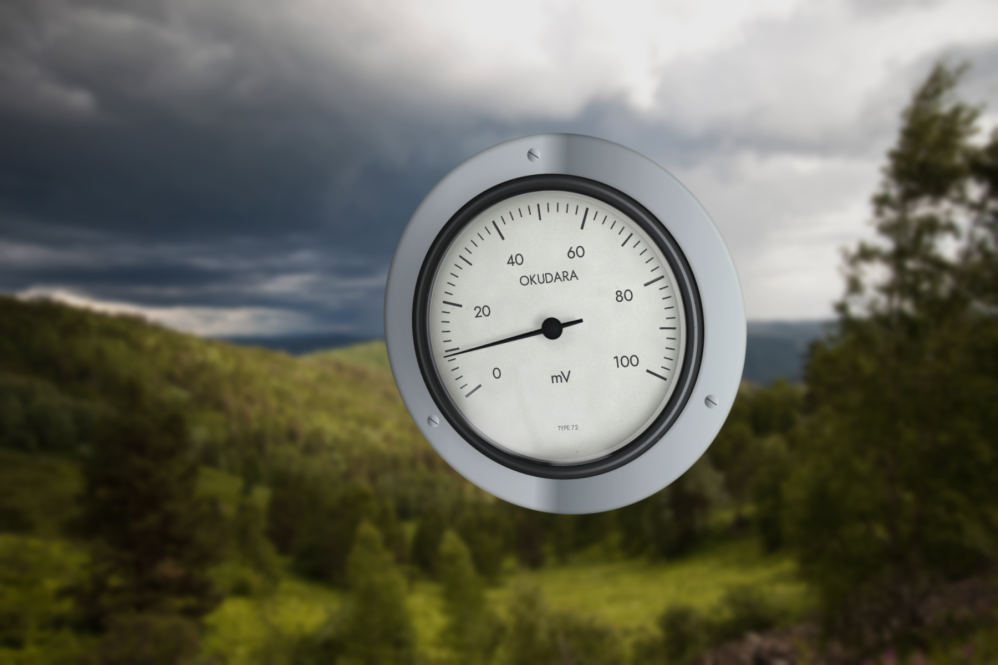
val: 9mV
